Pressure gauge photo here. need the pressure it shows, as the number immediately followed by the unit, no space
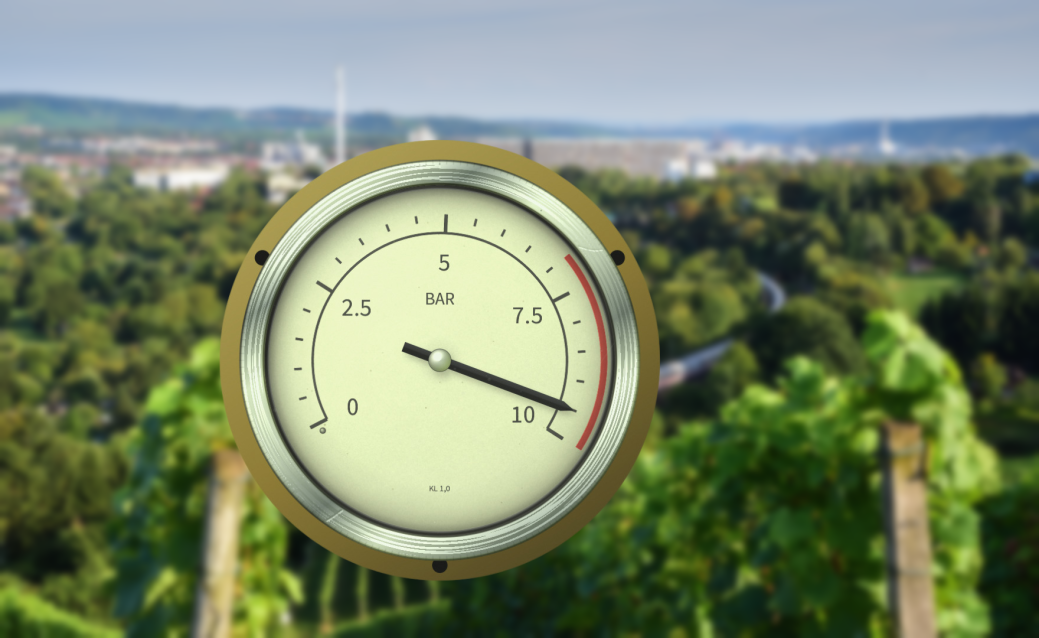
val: 9.5bar
